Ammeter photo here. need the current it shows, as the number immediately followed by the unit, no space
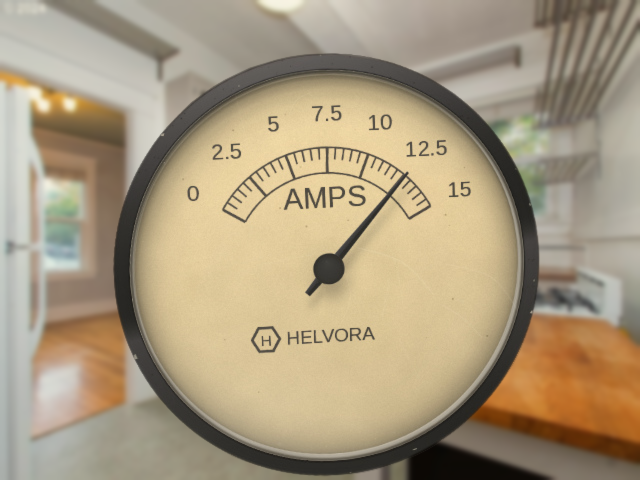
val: 12.5A
